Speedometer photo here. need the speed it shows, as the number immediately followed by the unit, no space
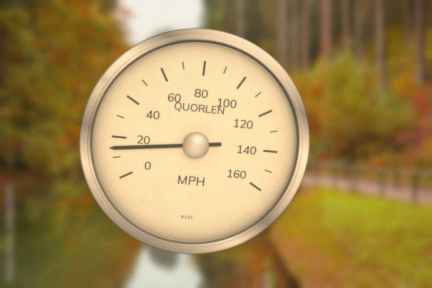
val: 15mph
